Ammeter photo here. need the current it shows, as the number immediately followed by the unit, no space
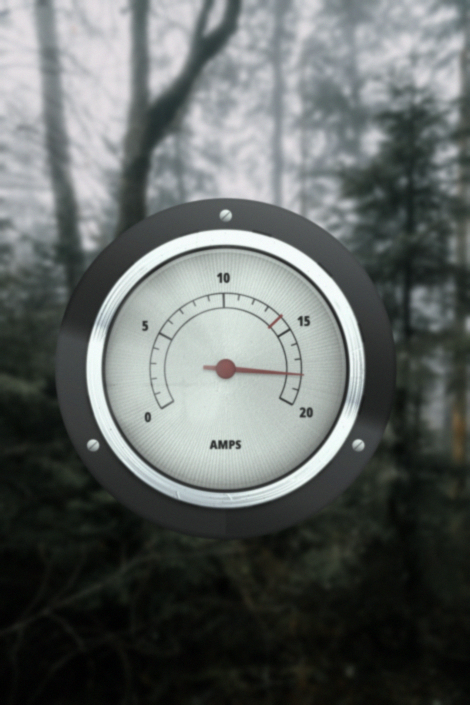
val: 18A
